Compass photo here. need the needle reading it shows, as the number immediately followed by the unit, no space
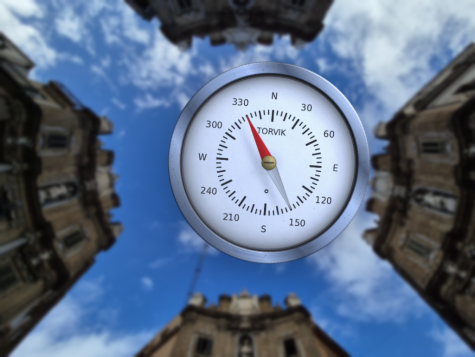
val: 330°
